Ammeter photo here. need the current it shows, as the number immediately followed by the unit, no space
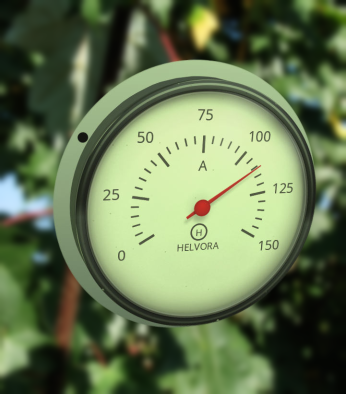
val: 110A
